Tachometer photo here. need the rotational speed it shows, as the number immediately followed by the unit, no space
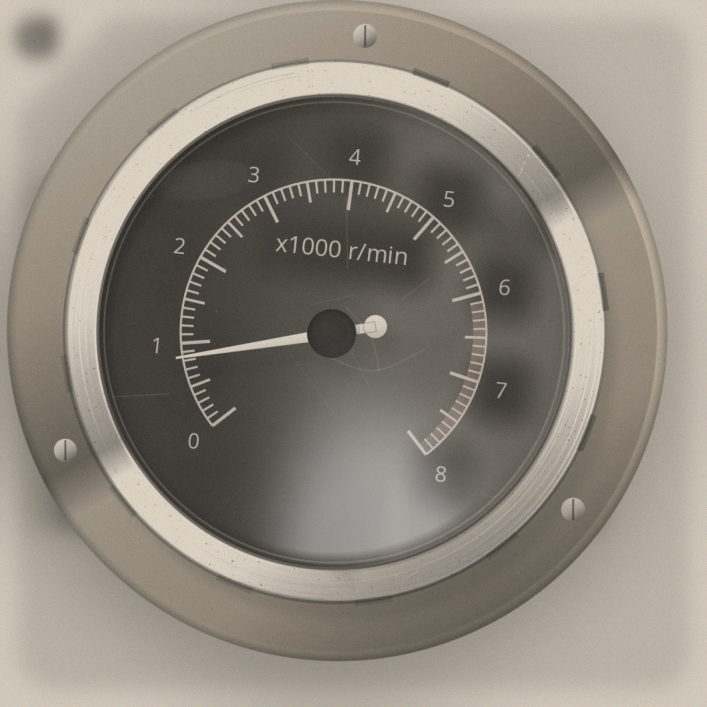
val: 850rpm
